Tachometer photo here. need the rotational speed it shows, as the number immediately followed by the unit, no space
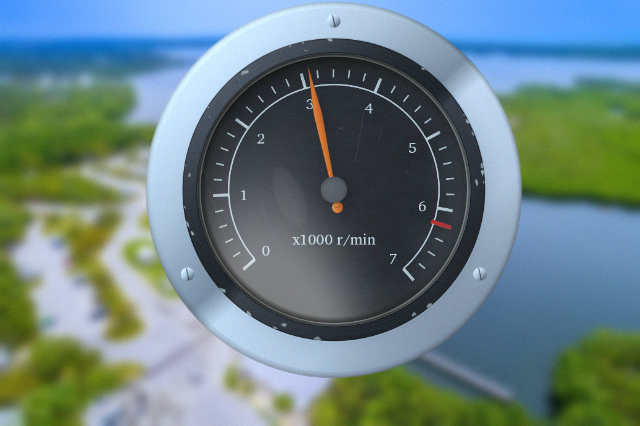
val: 3100rpm
